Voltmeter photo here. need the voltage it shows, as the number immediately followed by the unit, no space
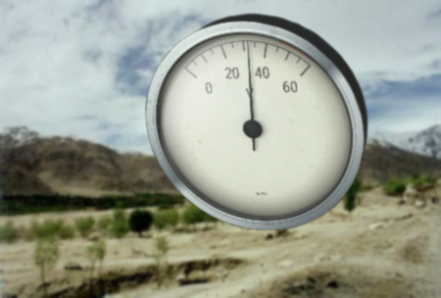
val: 32.5V
